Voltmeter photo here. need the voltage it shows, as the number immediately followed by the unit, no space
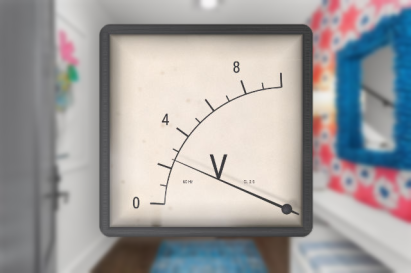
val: 2.5V
